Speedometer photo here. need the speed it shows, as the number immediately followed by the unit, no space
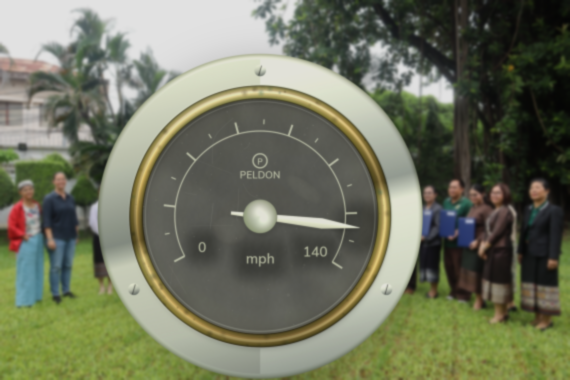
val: 125mph
